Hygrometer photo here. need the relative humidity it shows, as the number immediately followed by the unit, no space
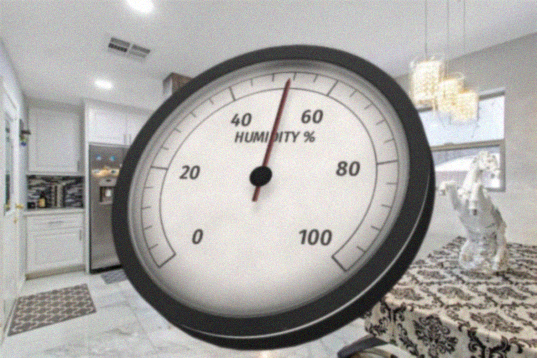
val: 52%
